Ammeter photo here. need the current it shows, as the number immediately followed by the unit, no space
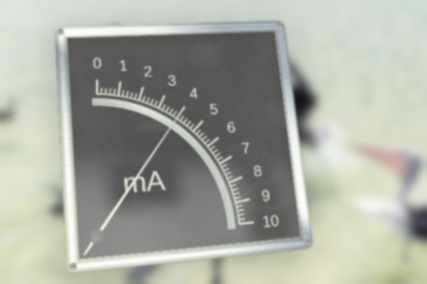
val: 4mA
